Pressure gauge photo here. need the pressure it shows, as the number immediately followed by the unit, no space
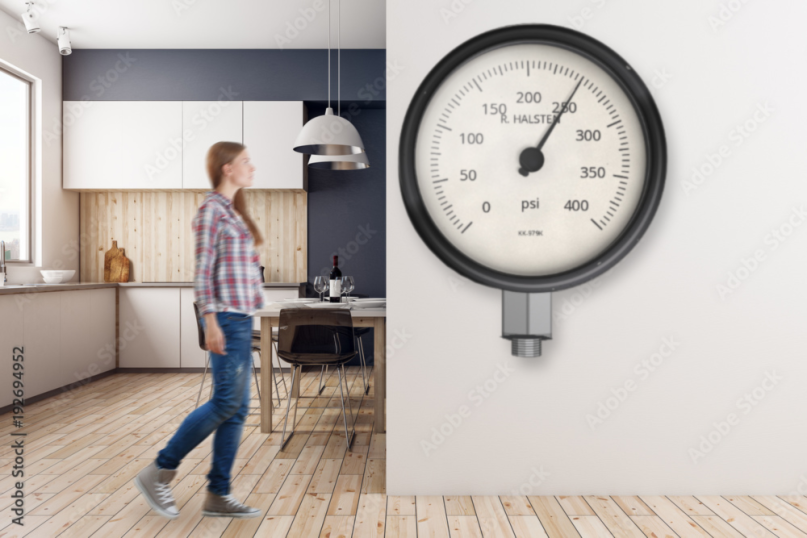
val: 250psi
